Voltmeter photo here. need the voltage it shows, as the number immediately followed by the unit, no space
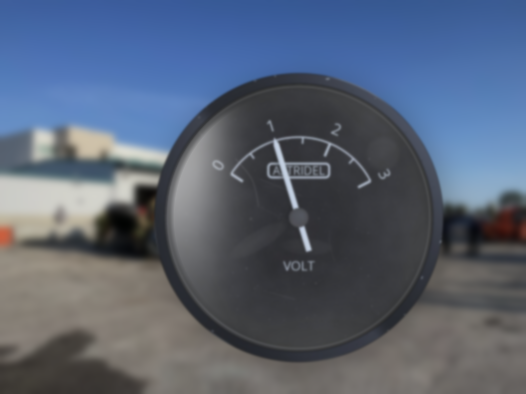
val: 1V
